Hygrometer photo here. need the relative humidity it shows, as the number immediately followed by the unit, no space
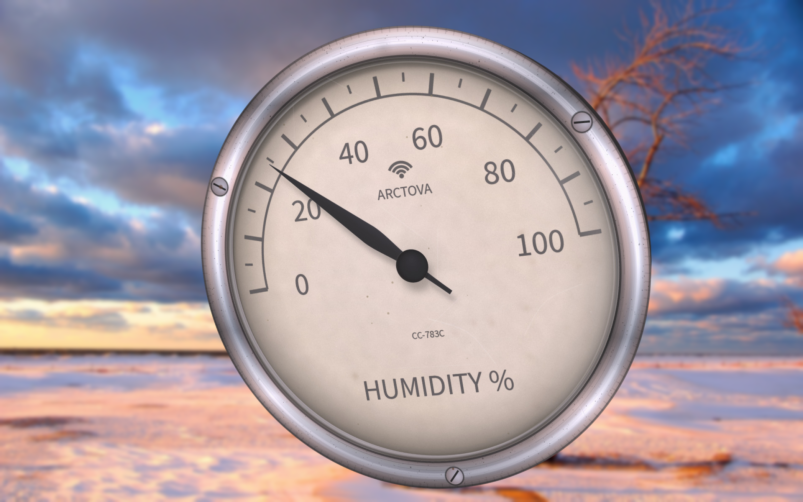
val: 25%
